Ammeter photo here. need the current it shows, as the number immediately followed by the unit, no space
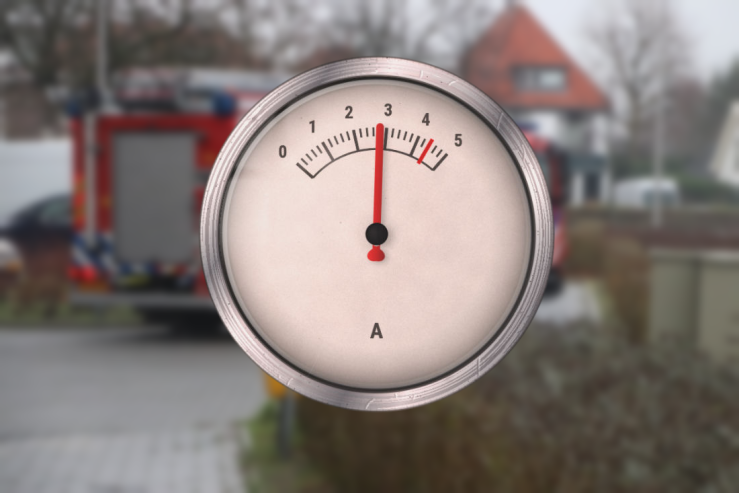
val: 2.8A
